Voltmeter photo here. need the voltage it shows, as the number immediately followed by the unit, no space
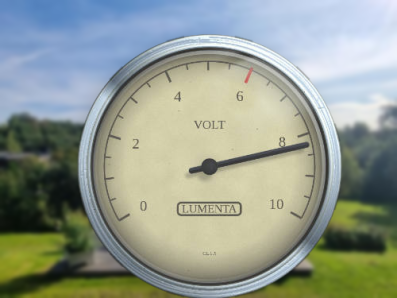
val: 8.25V
